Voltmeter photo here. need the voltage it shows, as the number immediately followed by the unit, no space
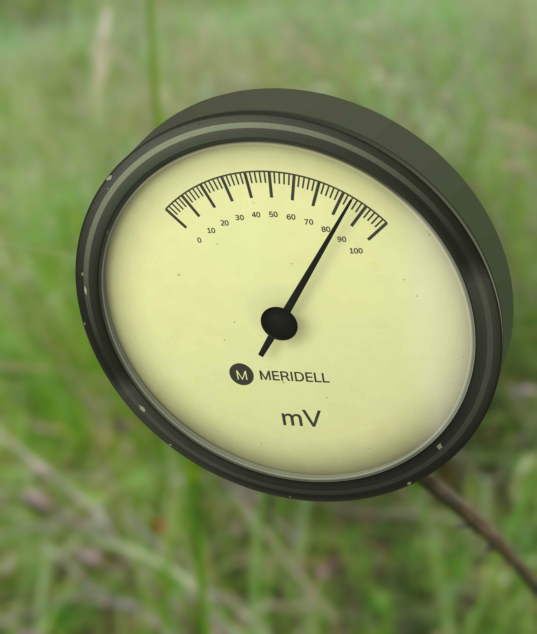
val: 84mV
